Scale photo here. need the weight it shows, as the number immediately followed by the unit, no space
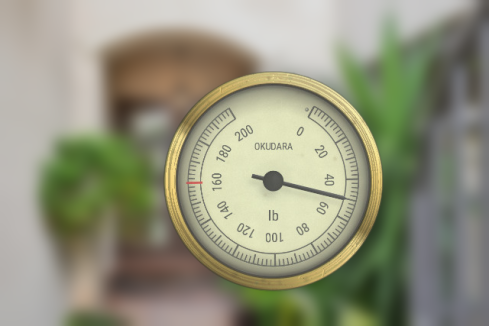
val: 50lb
